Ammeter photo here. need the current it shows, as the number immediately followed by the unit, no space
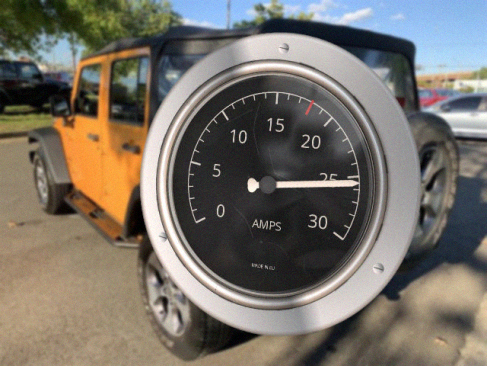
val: 25.5A
